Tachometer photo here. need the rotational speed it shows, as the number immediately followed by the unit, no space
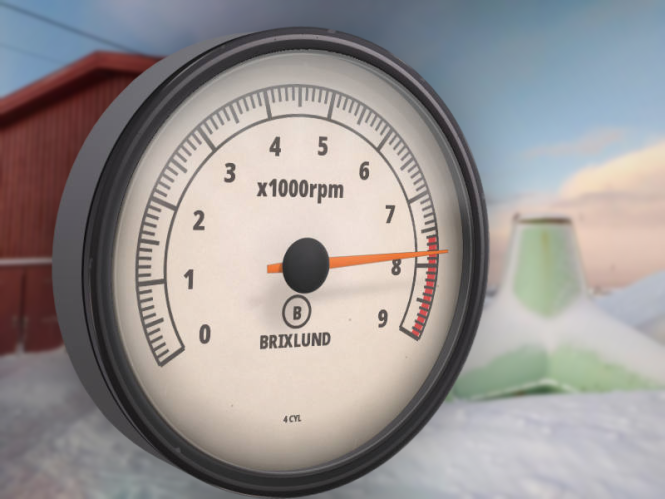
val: 7800rpm
